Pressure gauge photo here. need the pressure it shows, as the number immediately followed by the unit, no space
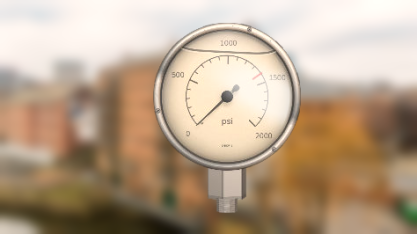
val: 0psi
